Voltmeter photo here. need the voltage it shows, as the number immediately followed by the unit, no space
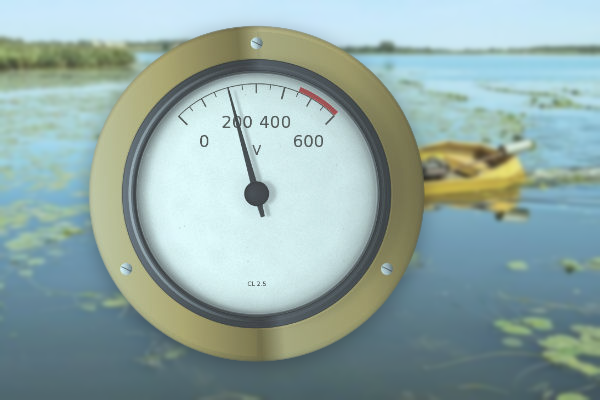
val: 200V
